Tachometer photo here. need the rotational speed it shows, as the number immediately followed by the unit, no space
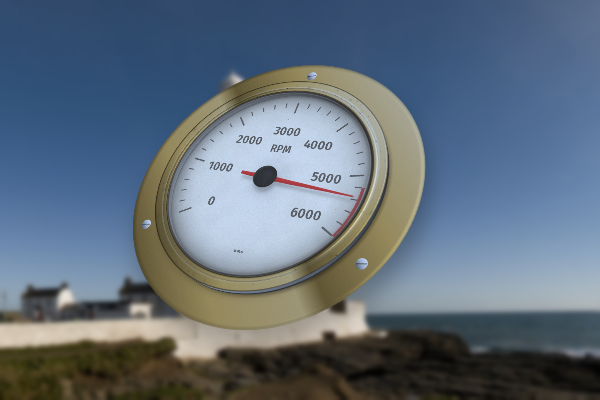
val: 5400rpm
